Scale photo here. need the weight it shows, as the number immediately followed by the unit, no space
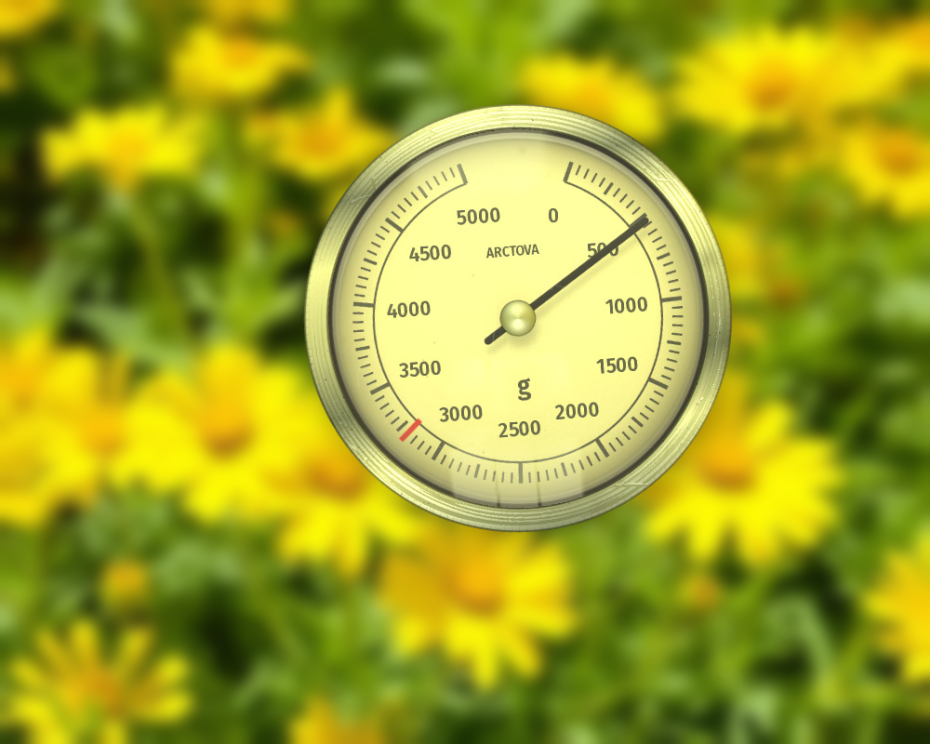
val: 525g
